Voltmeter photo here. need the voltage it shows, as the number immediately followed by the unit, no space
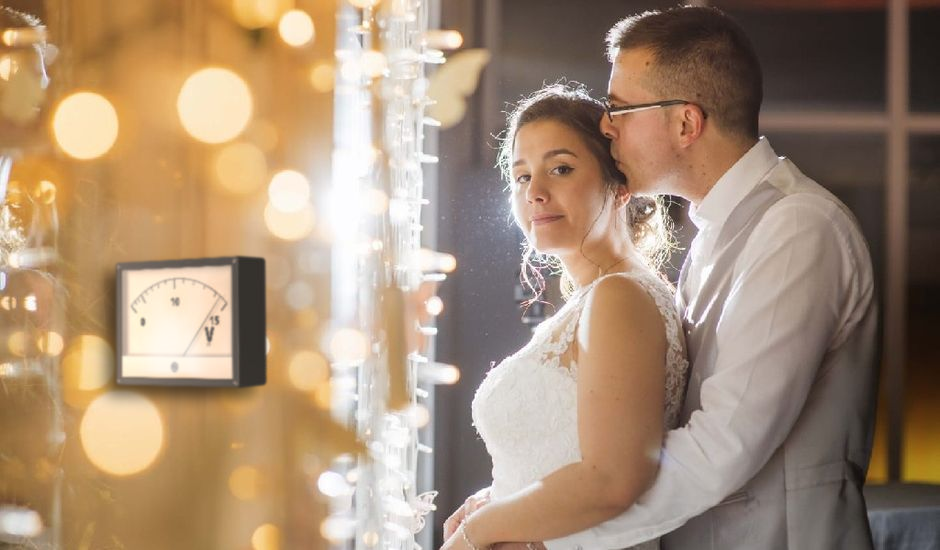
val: 14.5V
